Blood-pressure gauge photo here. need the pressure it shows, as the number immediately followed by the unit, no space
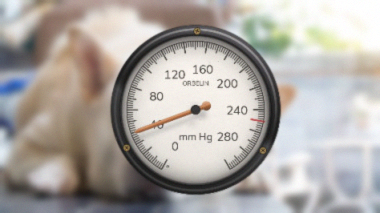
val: 40mmHg
